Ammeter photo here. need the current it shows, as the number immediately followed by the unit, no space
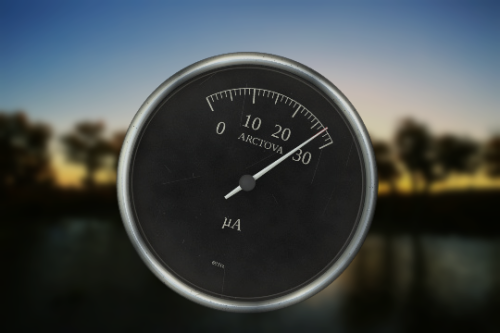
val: 27µA
